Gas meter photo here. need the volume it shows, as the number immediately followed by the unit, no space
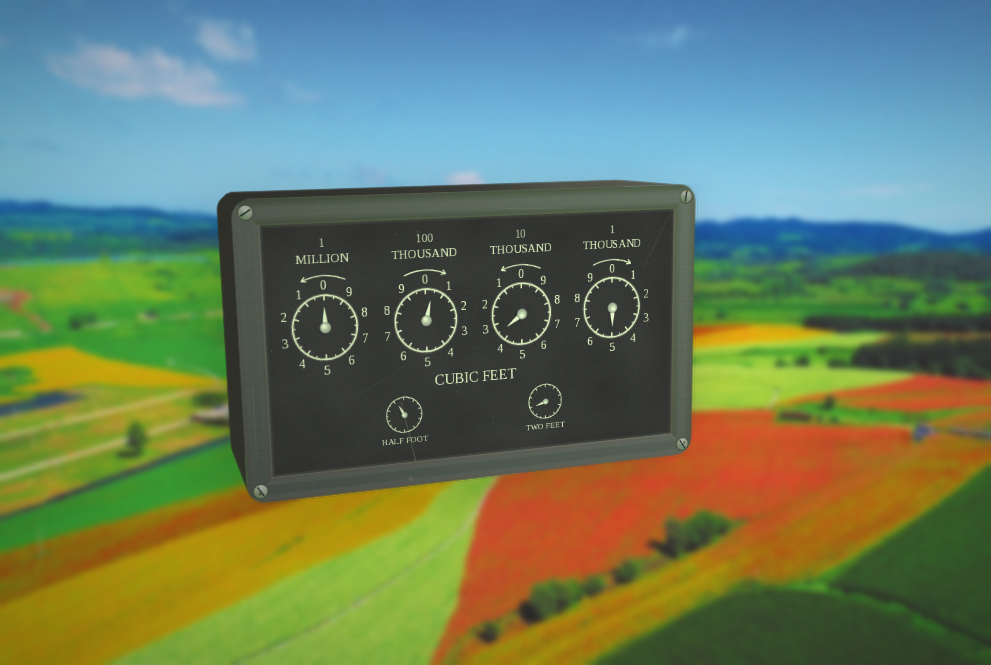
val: 3500ft³
